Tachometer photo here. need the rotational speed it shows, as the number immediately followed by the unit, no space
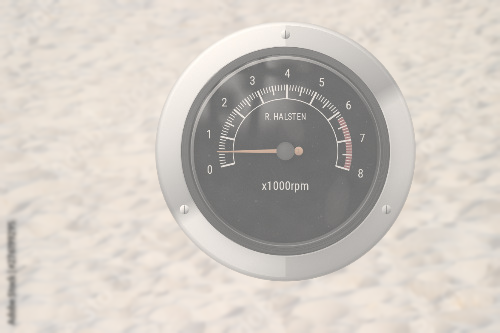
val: 500rpm
